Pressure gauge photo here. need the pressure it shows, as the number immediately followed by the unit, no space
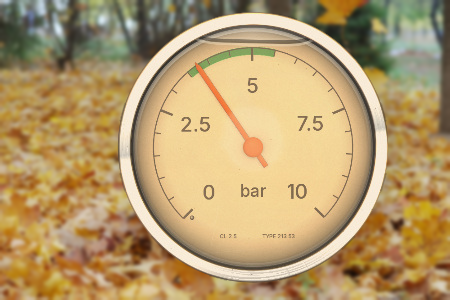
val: 3.75bar
